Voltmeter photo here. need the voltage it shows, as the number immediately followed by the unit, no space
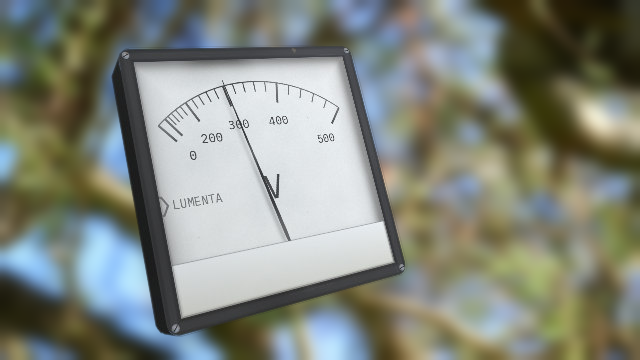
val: 300V
